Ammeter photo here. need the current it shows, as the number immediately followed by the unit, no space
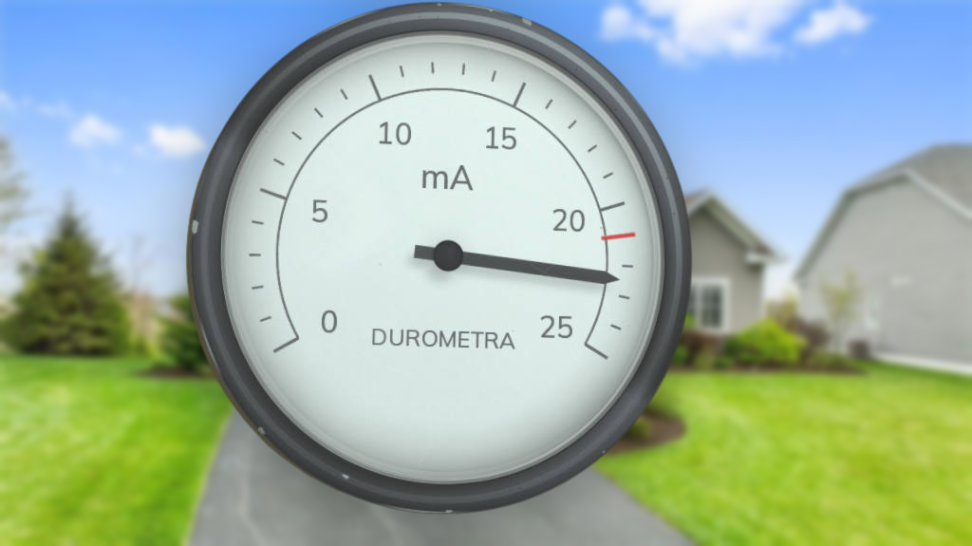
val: 22.5mA
